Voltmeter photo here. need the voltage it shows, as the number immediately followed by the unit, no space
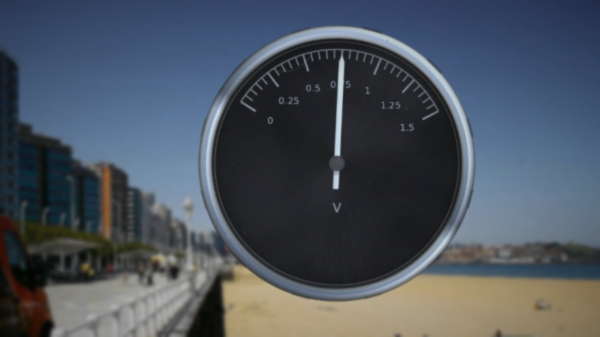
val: 0.75V
